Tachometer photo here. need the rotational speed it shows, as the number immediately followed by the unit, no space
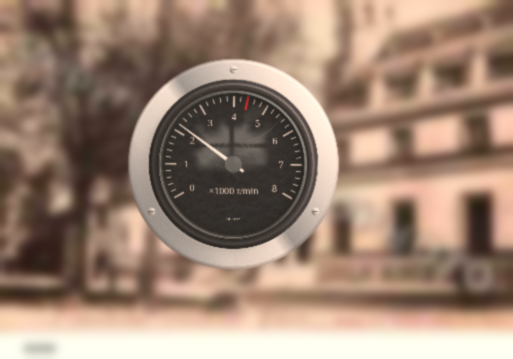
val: 2200rpm
